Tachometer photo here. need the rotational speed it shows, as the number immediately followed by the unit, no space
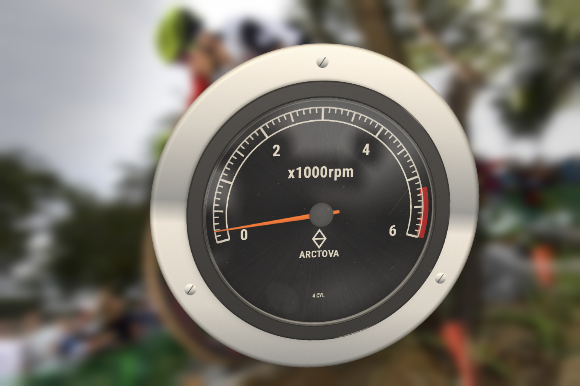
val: 200rpm
